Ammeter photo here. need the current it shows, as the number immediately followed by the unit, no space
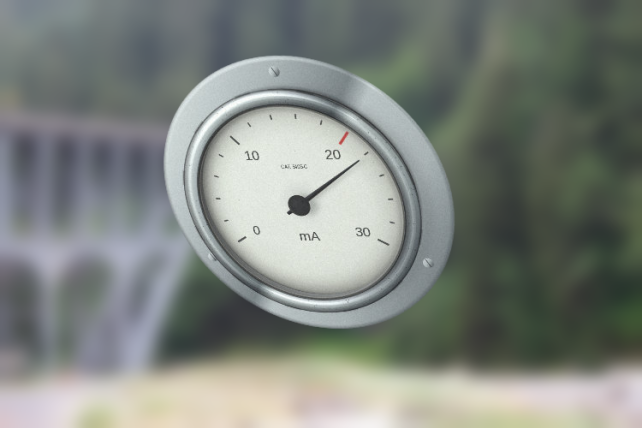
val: 22mA
